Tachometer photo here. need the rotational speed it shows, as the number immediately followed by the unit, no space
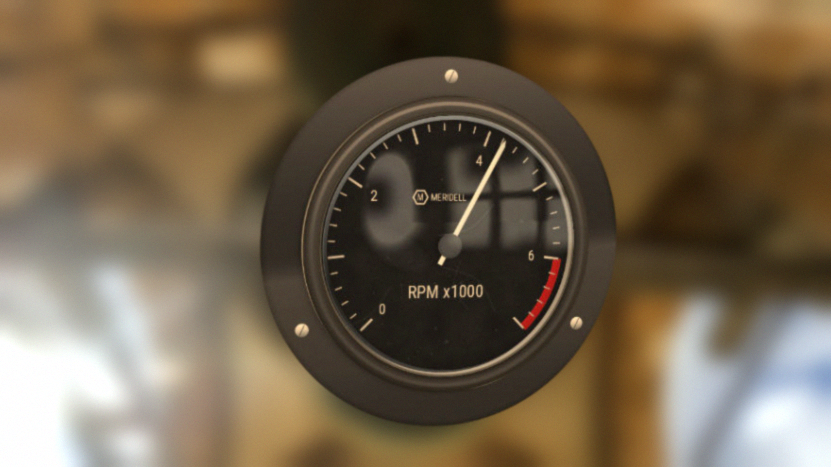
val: 4200rpm
